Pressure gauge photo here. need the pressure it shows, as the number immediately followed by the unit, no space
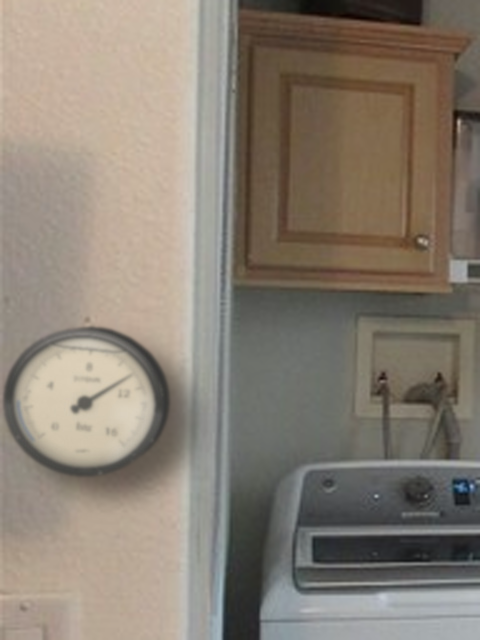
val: 11bar
